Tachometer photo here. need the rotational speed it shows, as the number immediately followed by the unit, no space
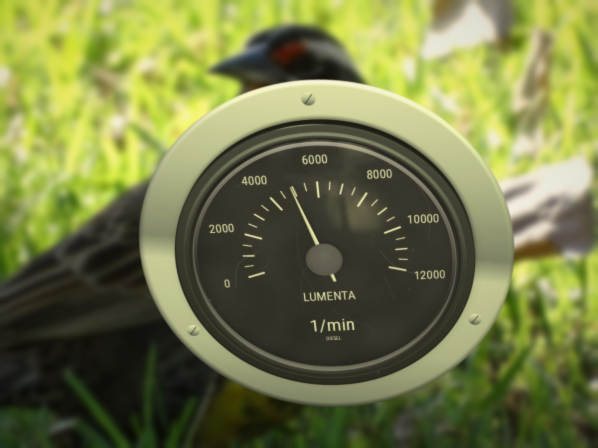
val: 5000rpm
